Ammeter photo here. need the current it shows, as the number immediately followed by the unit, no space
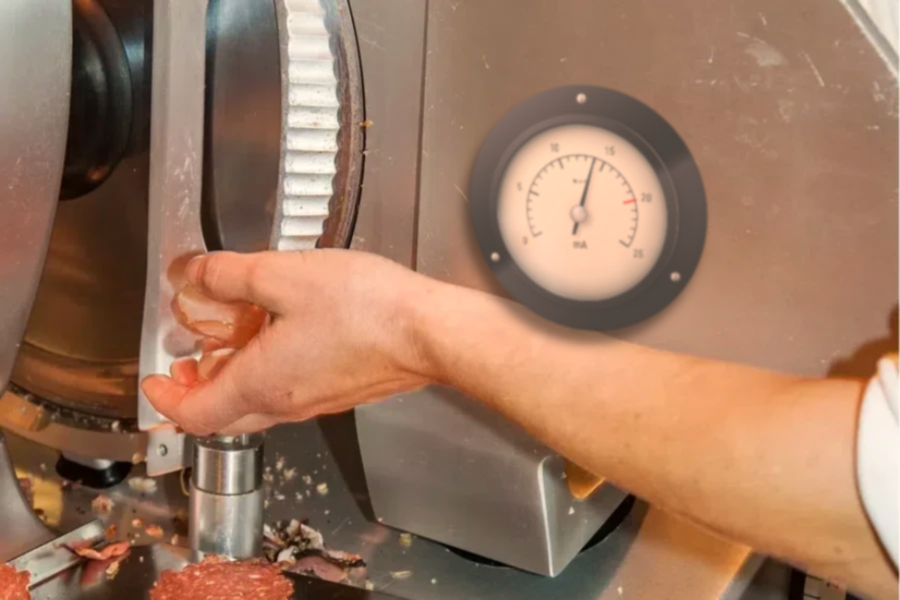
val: 14mA
